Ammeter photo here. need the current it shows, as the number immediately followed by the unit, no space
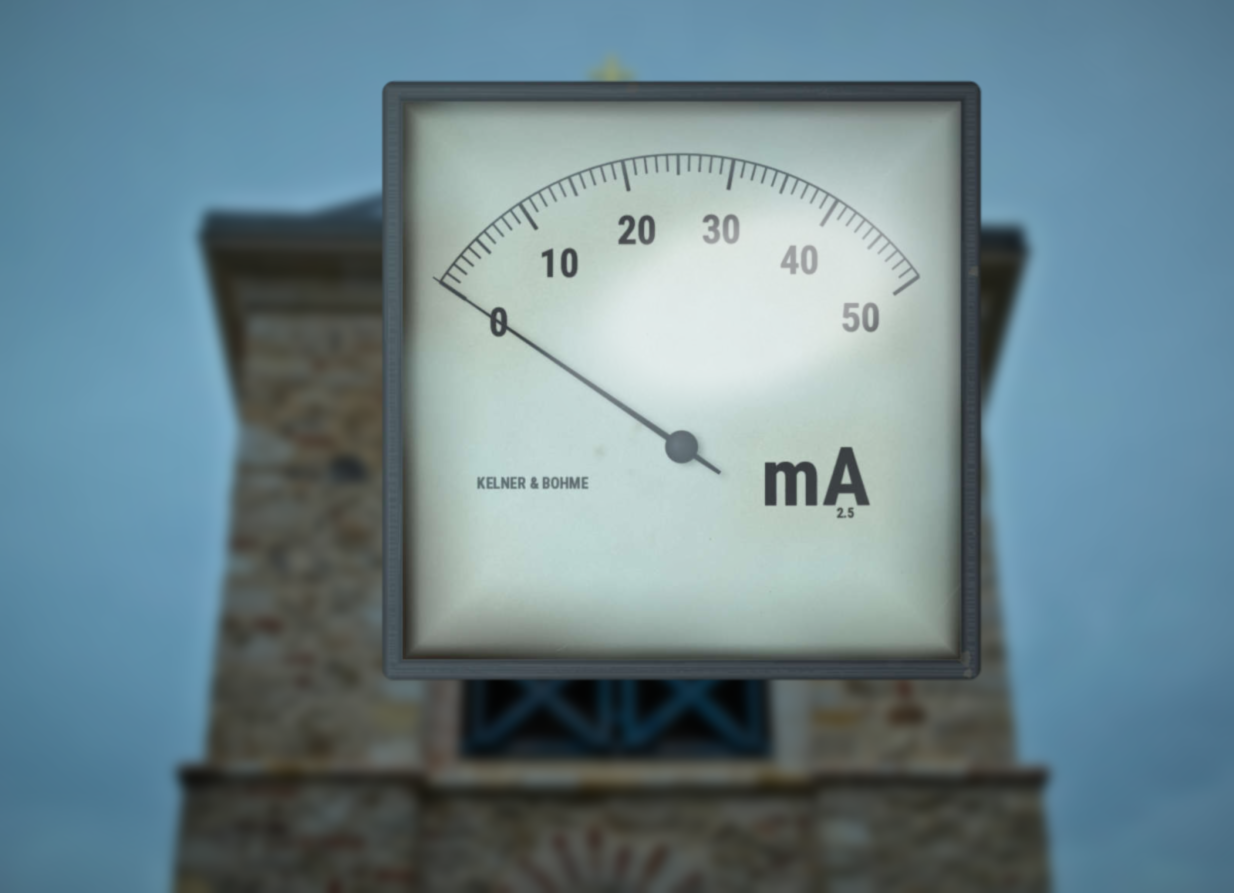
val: 0mA
